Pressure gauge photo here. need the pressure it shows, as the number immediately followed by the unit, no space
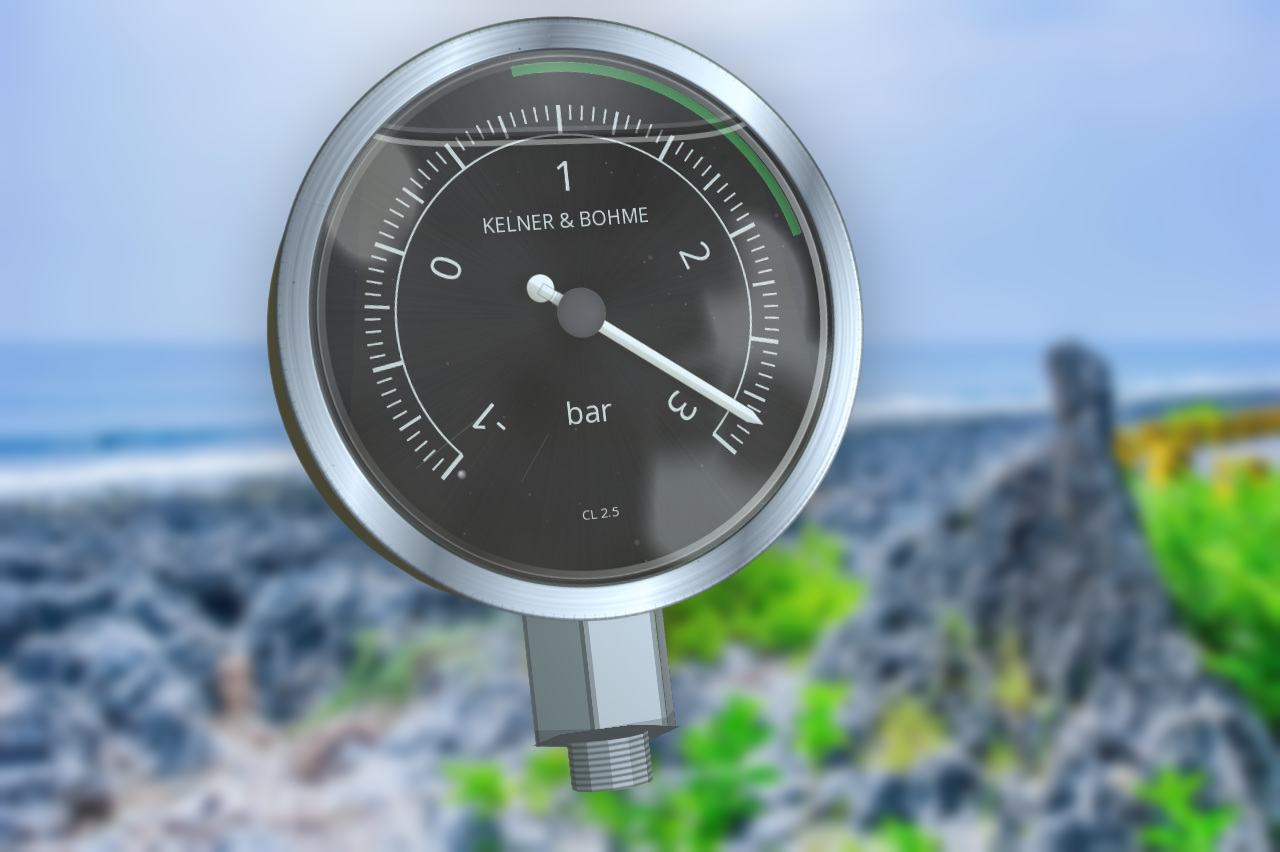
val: 2.85bar
